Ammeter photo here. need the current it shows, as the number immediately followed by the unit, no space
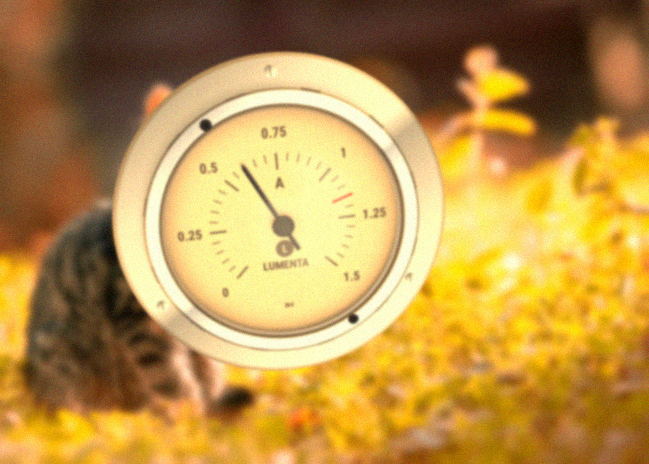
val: 0.6A
